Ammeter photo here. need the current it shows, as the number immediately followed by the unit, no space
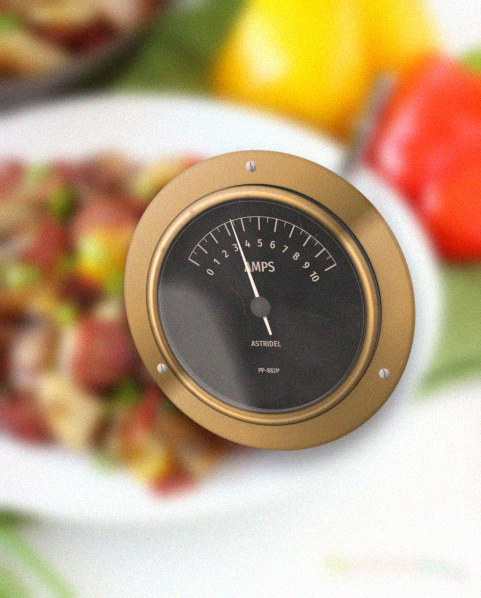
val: 3.5A
